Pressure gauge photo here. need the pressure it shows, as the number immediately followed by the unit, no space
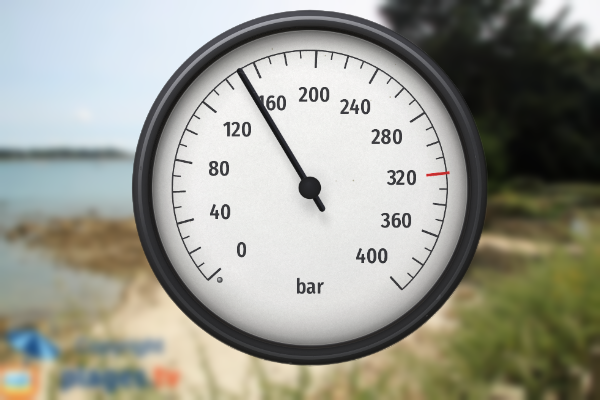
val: 150bar
